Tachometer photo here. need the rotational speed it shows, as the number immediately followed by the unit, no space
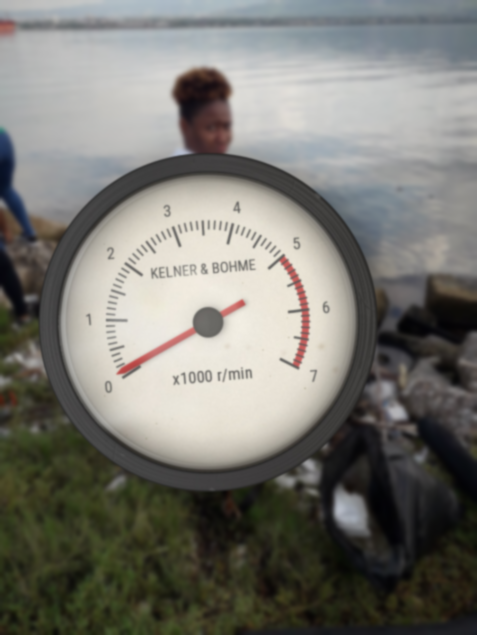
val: 100rpm
